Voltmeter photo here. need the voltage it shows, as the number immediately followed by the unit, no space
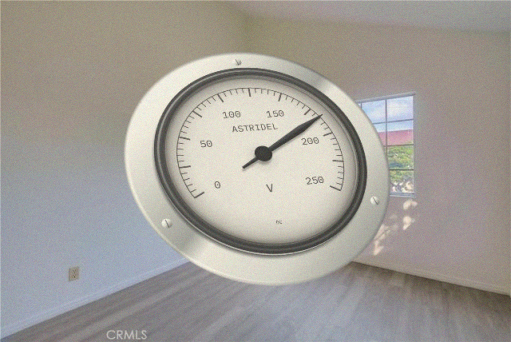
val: 185V
